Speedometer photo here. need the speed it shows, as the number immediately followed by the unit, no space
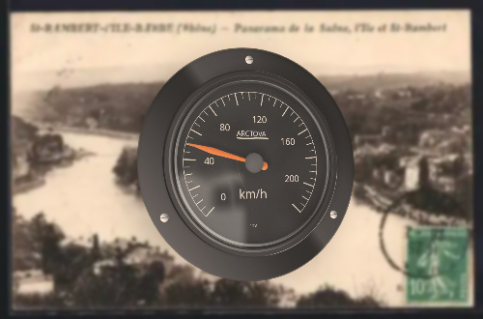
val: 50km/h
